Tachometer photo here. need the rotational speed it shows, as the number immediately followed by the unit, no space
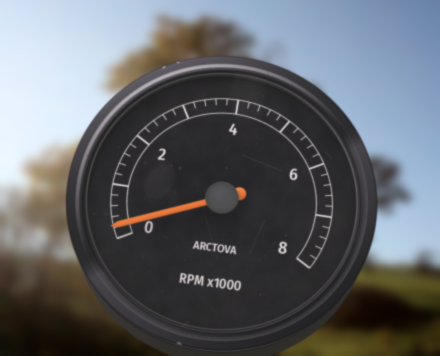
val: 200rpm
